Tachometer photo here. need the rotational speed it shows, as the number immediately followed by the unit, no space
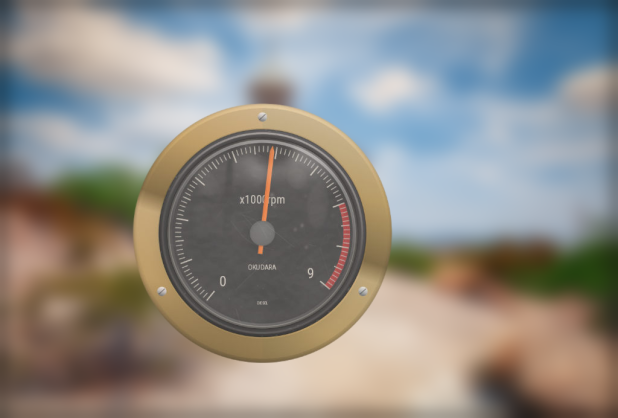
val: 4900rpm
